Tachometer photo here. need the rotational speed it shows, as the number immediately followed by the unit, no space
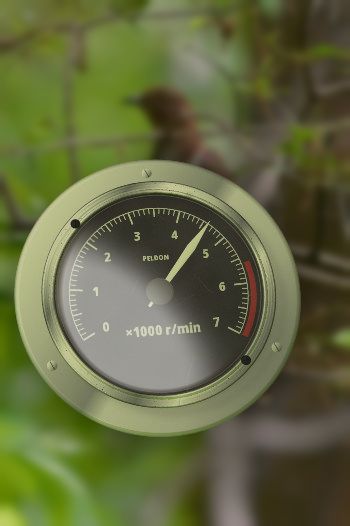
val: 4600rpm
